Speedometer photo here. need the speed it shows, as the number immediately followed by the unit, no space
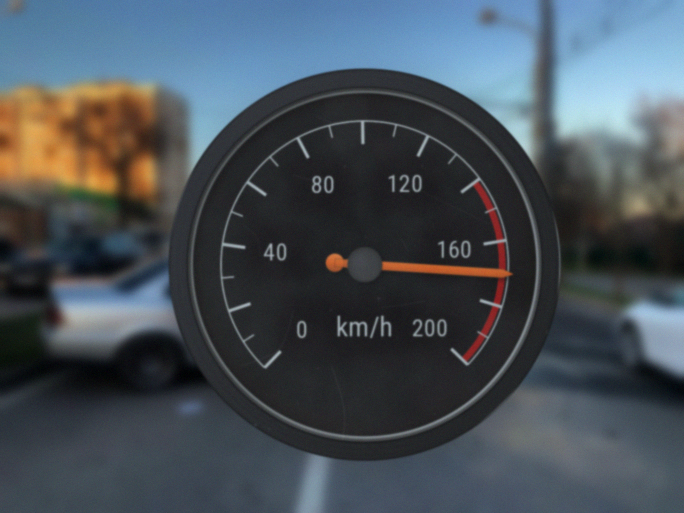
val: 170km/h
